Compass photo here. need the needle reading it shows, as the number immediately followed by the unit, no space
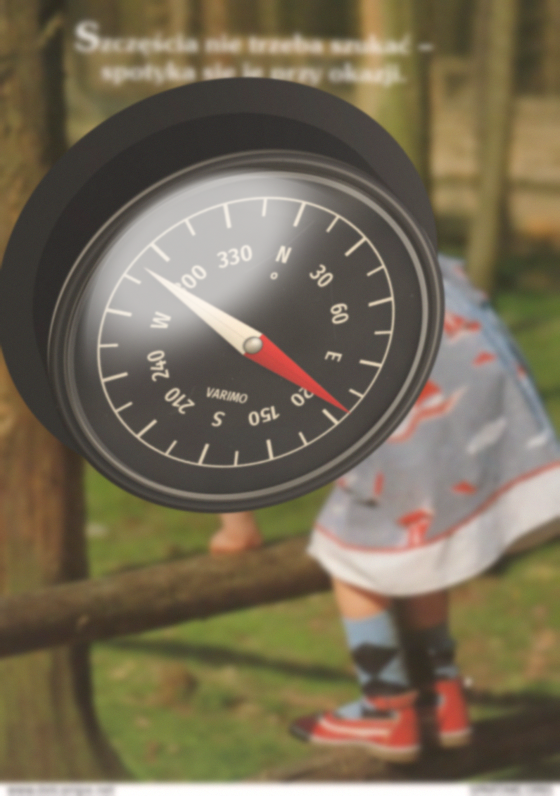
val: 112.5°
